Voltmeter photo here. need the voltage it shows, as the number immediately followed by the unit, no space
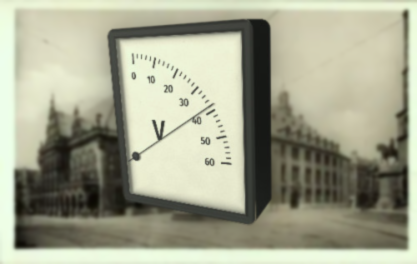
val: 38V
